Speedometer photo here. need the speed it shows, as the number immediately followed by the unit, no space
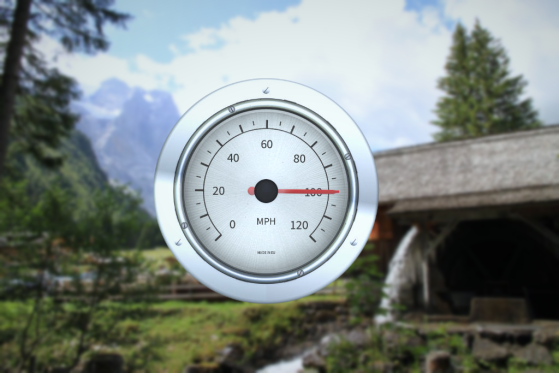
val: 100mph
